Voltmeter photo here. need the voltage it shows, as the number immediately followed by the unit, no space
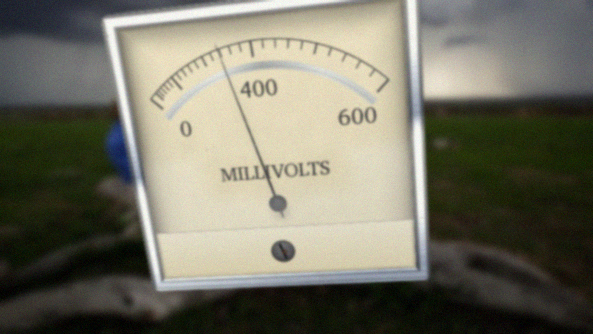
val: 340mV
